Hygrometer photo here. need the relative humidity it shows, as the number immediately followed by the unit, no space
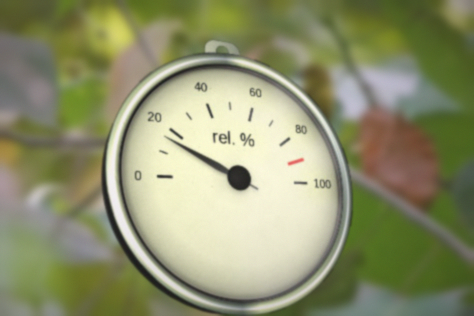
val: 15%
